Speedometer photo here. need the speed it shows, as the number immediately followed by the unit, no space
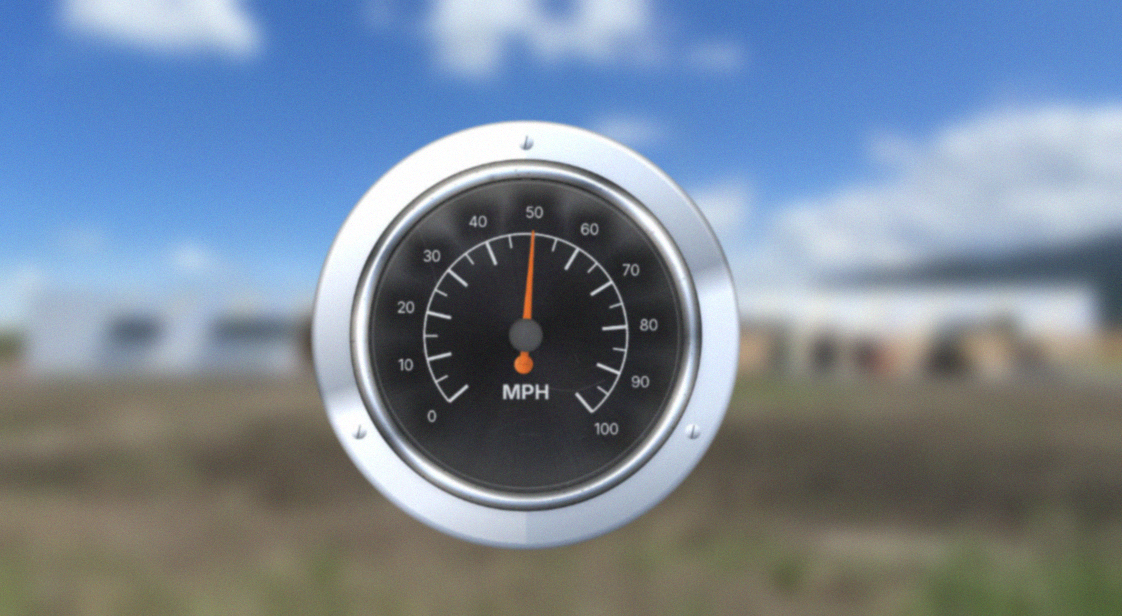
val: 50mph
